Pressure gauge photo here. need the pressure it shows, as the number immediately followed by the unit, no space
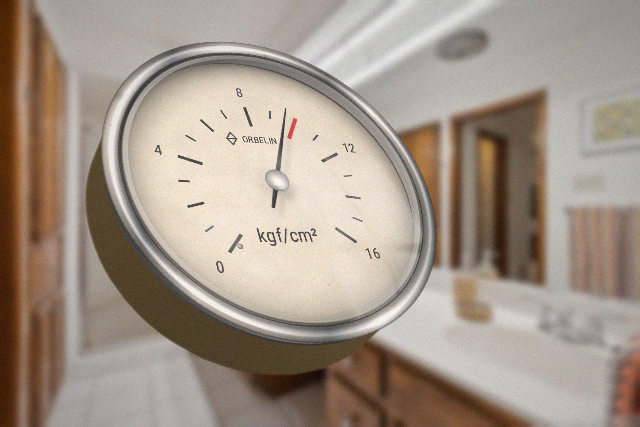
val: 9.5kg/cm²
